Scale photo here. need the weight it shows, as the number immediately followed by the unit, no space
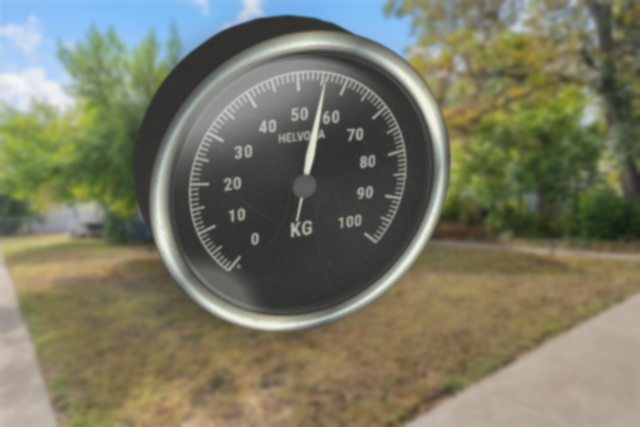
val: 55kg
